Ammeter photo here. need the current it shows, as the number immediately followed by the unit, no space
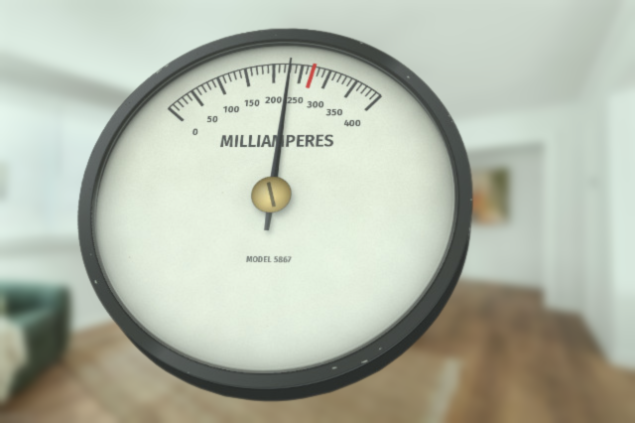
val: 230mA
